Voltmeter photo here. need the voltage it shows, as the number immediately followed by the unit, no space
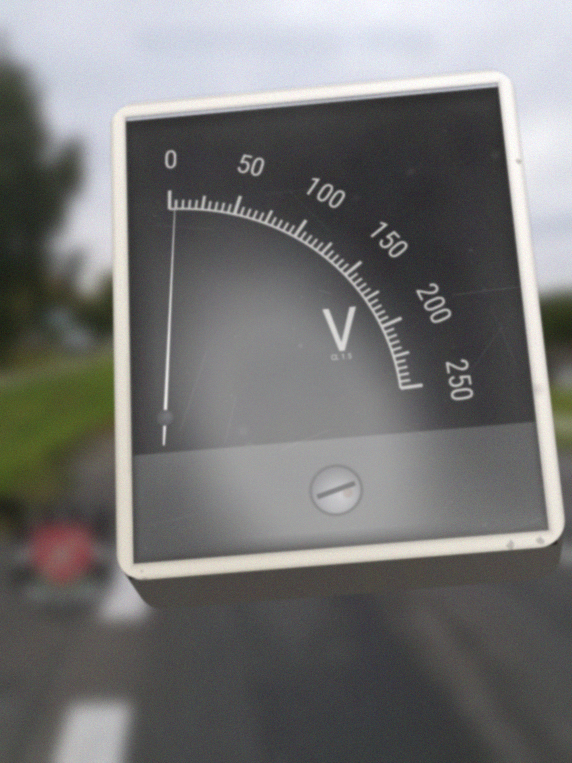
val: 5V
